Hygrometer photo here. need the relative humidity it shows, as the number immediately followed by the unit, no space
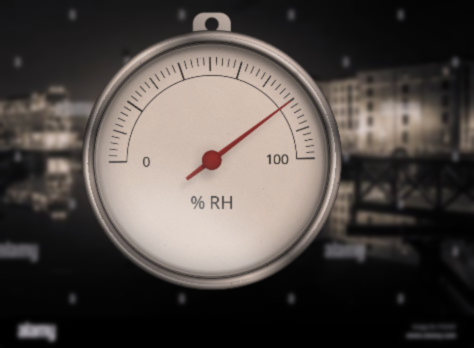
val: 80%
